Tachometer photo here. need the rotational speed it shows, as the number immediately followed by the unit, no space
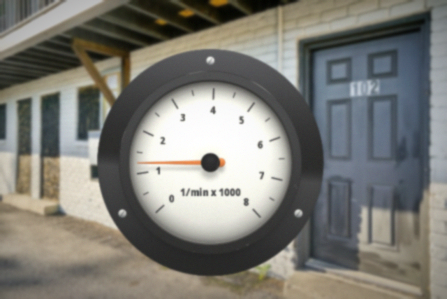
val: 1250rpm
